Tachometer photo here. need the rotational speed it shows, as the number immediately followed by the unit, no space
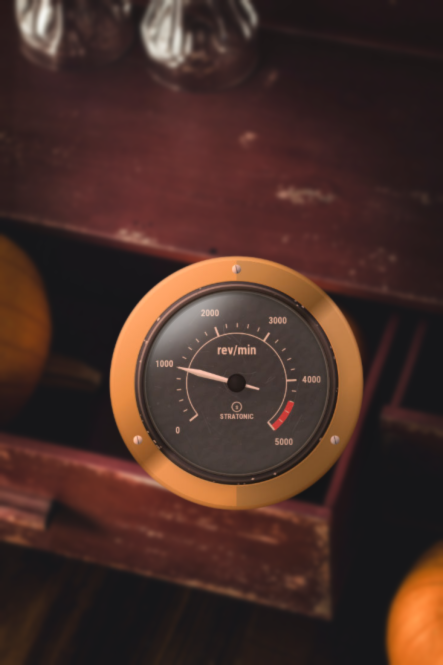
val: 1000rpm
